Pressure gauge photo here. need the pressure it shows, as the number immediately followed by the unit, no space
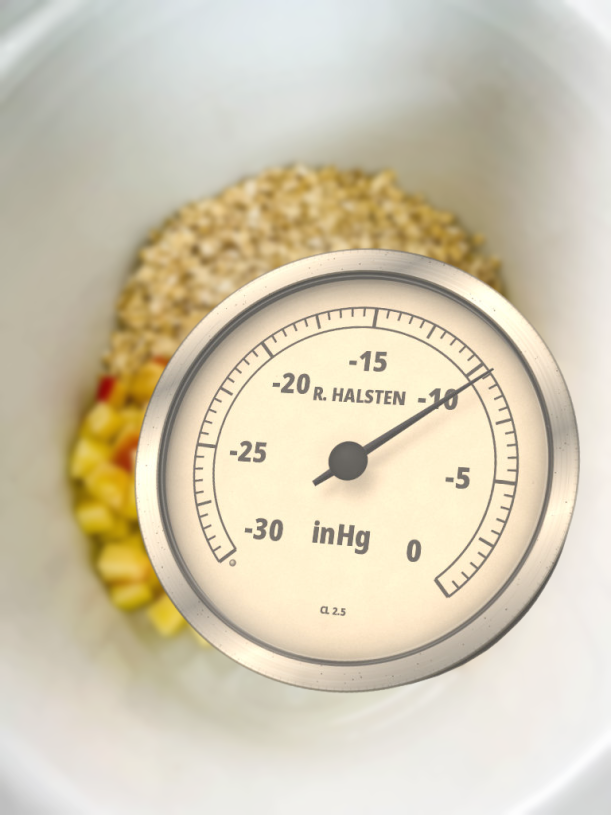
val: -9.5inHg
